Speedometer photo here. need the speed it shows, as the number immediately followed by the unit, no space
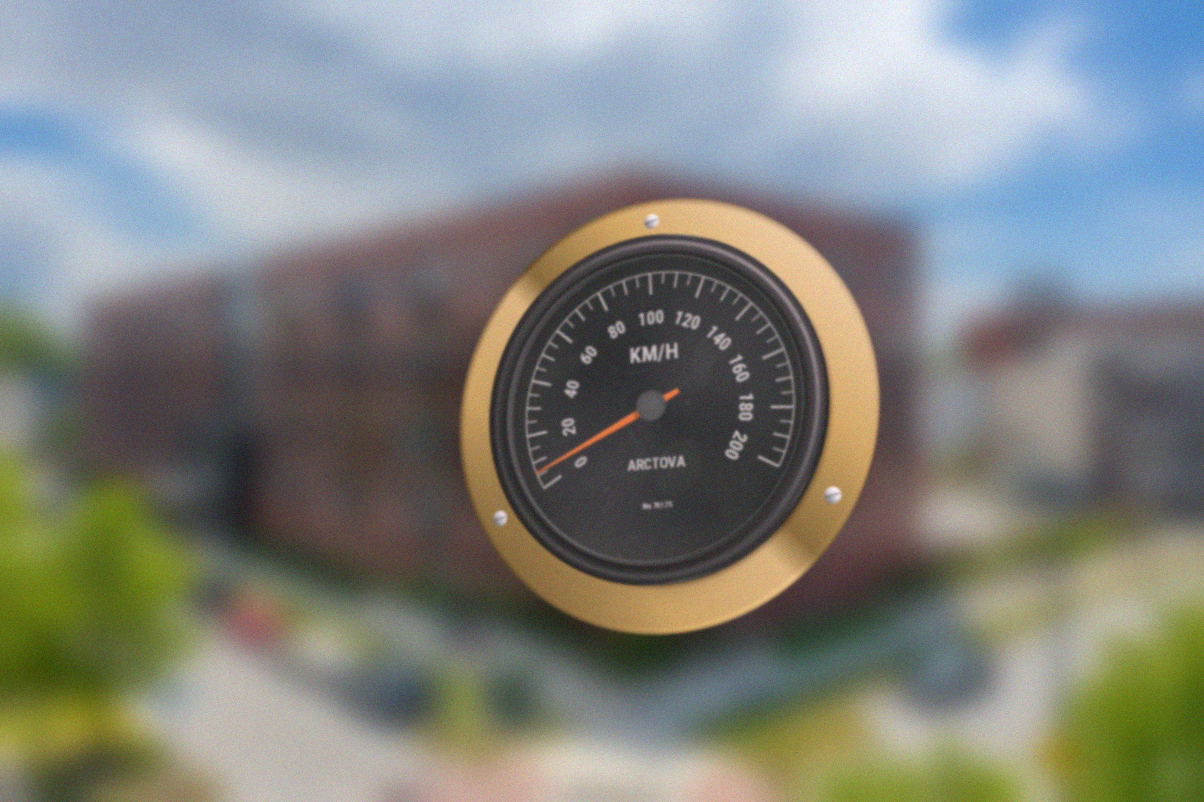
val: 5km/h
